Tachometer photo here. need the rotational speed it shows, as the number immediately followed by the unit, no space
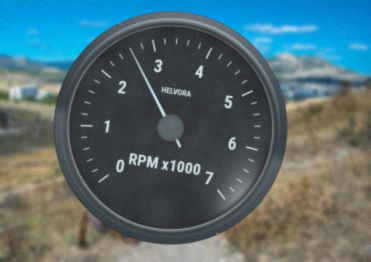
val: 2600rpm
